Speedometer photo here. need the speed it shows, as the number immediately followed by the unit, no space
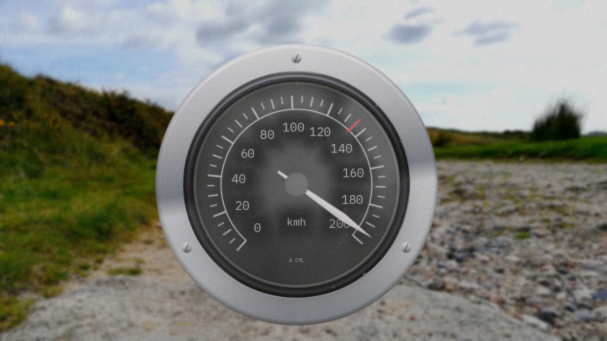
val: 195km/h
